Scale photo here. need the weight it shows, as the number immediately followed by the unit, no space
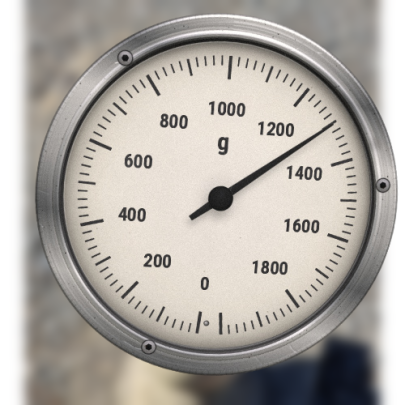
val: 1300g
